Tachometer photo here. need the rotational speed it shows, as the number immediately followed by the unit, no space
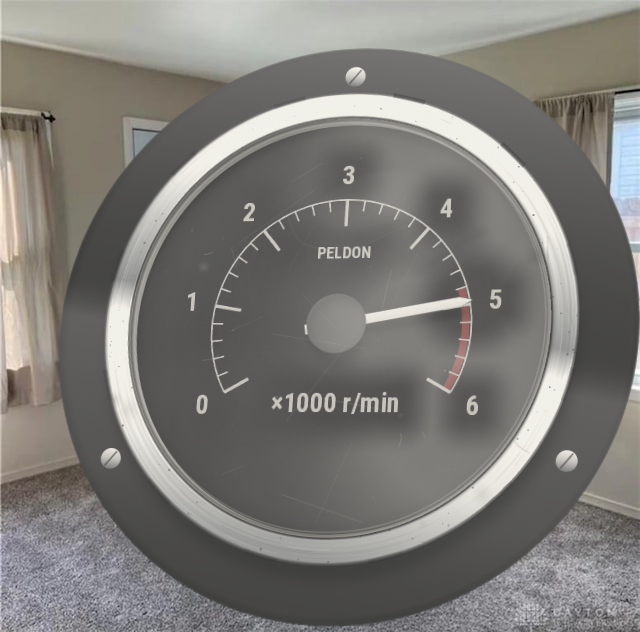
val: 5000rpm
